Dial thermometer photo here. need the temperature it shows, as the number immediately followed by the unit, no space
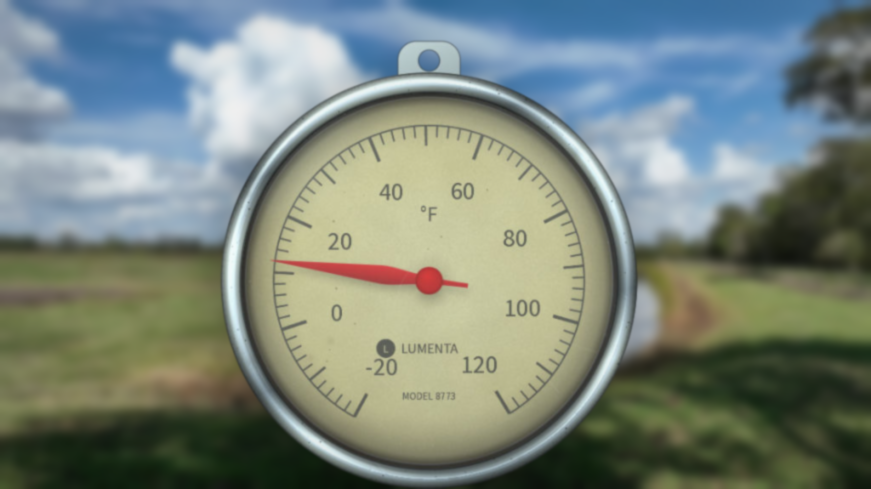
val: 12°F
